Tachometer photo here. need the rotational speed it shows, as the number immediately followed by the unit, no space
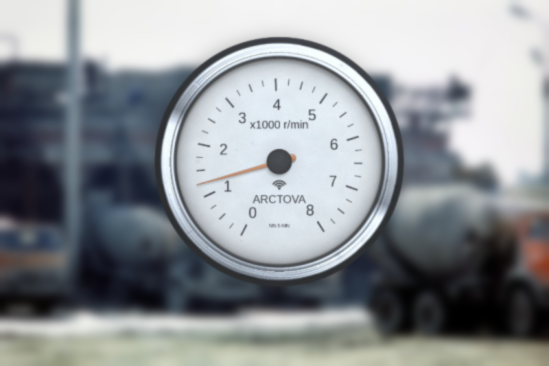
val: 1250rpm
